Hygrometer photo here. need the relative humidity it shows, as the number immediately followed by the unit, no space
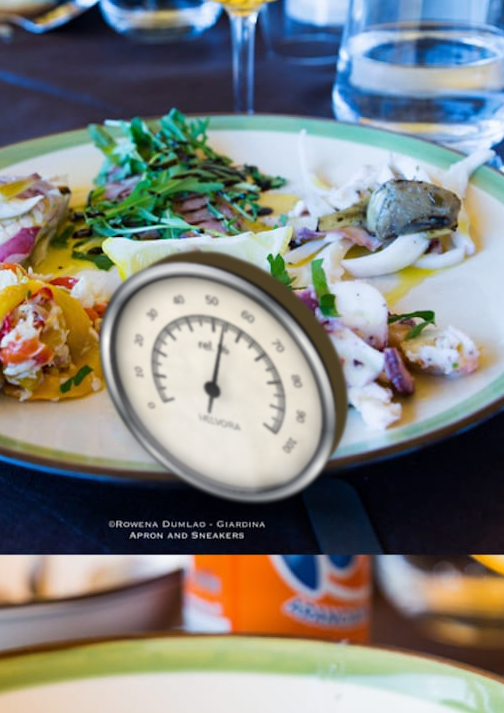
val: 55%
